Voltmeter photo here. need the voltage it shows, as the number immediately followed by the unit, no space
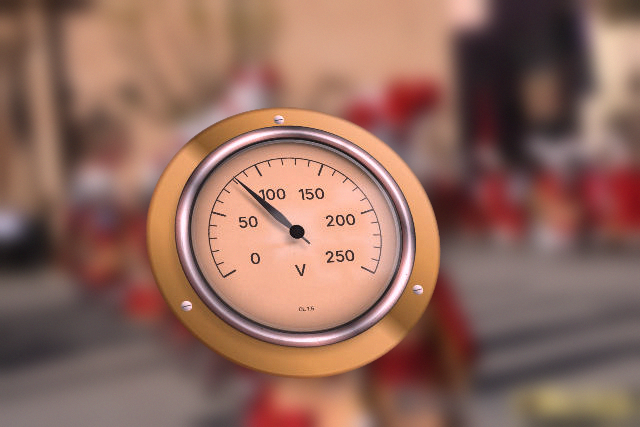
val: 80V
